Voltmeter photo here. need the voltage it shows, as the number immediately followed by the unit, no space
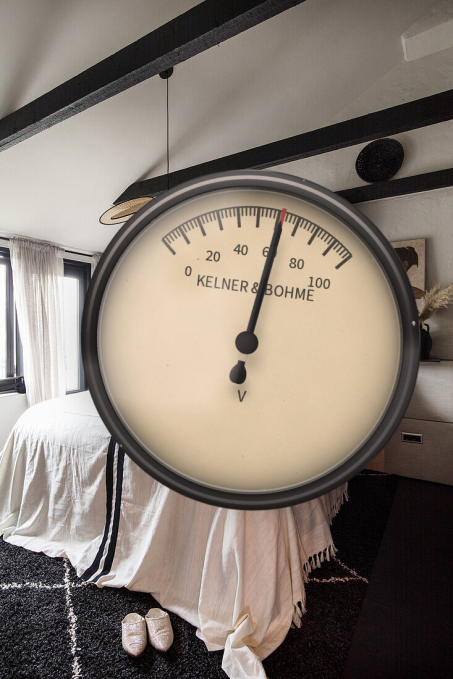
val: 62V
